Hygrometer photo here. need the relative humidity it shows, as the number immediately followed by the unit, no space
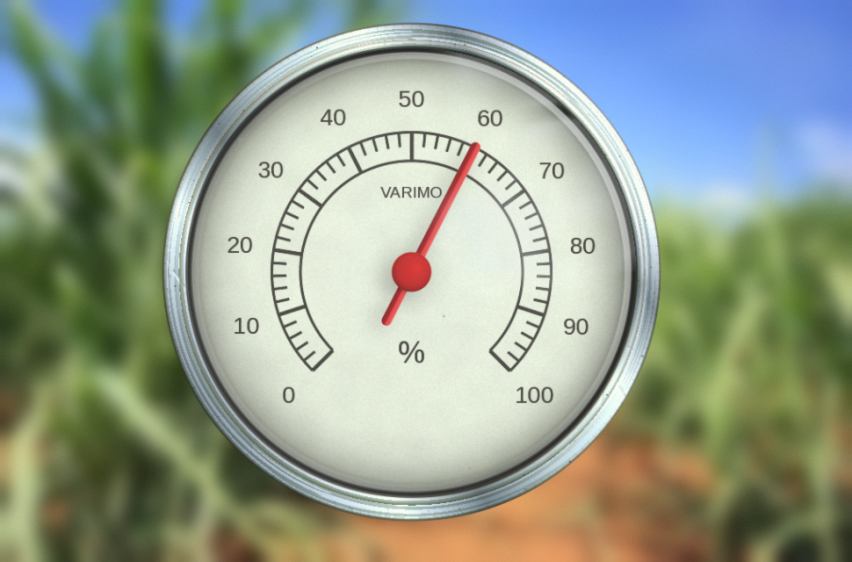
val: 60%
